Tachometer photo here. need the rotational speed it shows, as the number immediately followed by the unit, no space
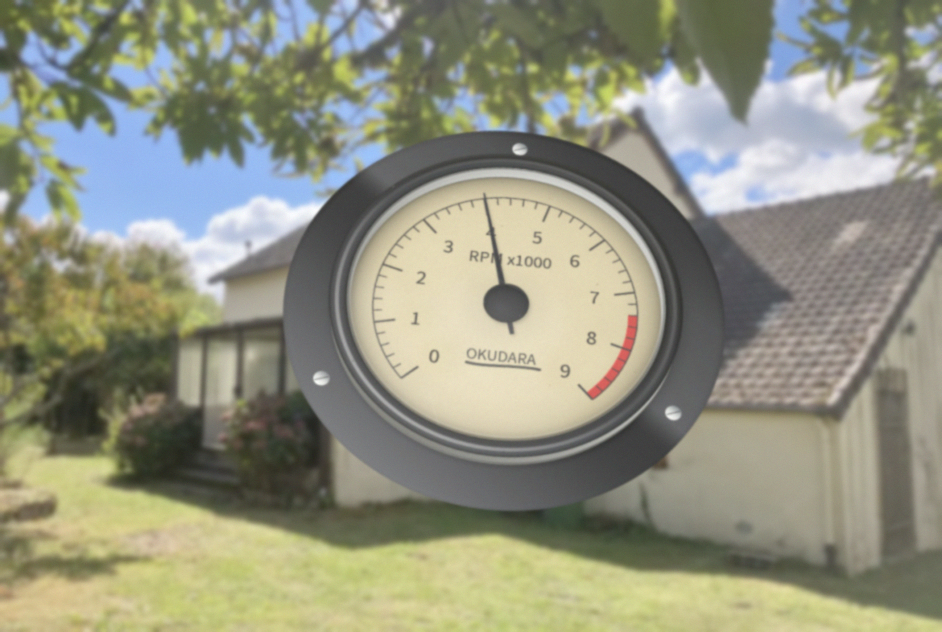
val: 4000rpm
